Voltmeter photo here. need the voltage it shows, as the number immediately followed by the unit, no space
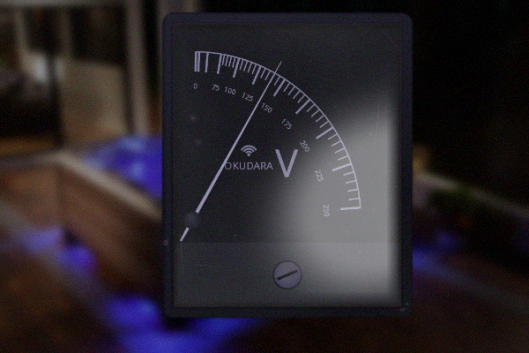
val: 140V
